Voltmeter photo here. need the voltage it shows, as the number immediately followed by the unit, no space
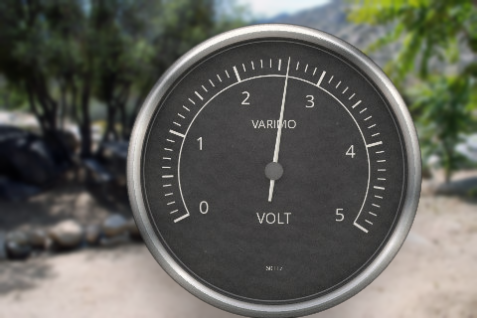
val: 2.6V
